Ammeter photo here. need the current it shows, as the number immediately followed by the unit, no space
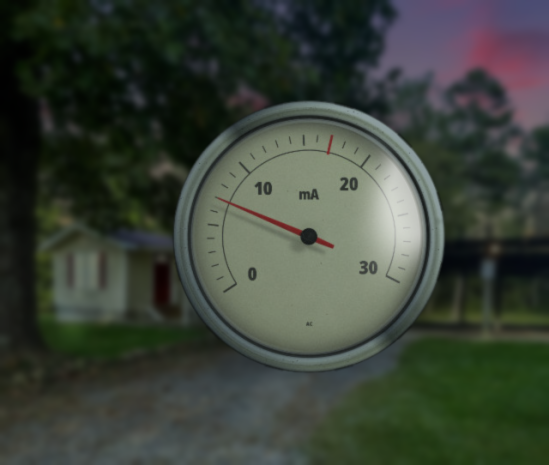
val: 7mA
